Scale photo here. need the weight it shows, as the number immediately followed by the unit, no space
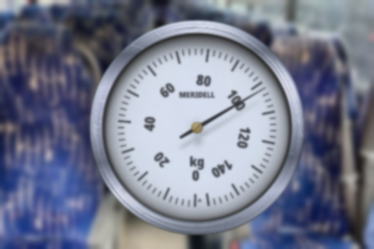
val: 102kg
